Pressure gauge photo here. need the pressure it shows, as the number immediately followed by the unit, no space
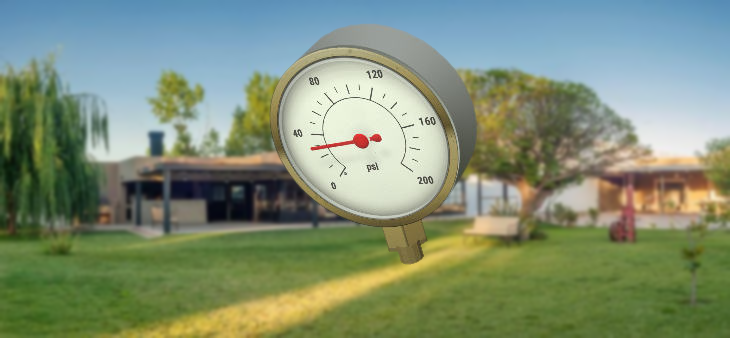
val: 30psi
